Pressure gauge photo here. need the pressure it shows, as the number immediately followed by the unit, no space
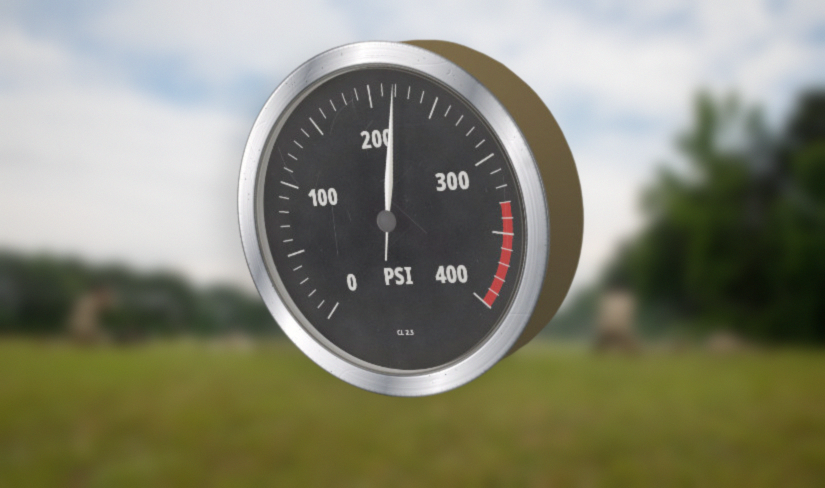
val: 220psi
